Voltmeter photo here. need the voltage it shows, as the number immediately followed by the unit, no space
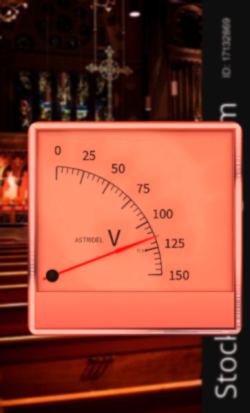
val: 115V
